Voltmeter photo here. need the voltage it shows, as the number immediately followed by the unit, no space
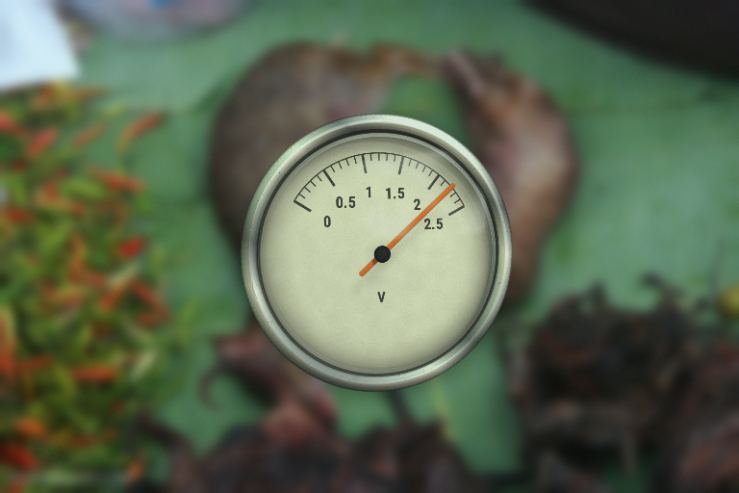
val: 2.2V
